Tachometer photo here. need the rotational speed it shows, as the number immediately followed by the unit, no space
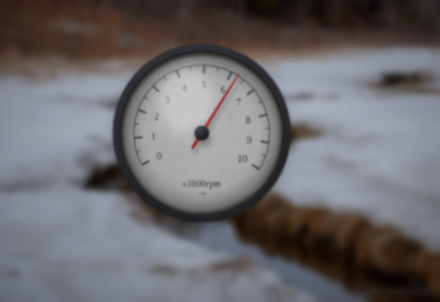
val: 6250rpm
